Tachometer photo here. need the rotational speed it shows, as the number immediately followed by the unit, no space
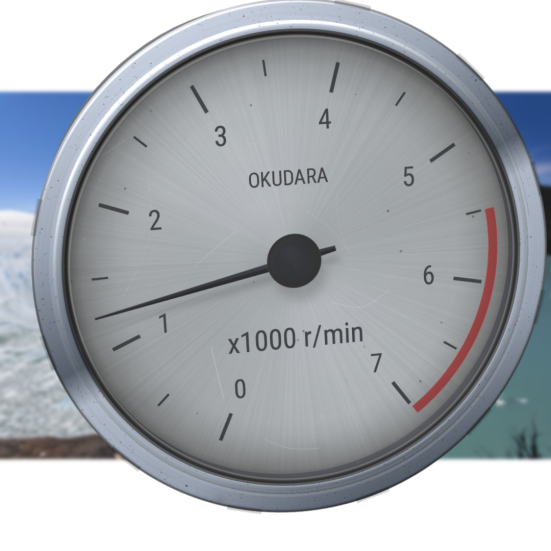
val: 1250rpm
